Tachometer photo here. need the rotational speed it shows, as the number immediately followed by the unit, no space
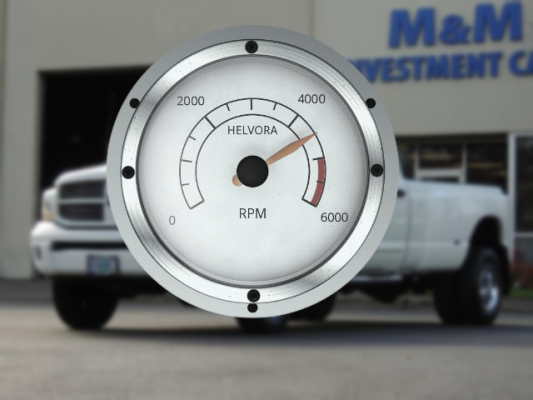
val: 4500rpm
